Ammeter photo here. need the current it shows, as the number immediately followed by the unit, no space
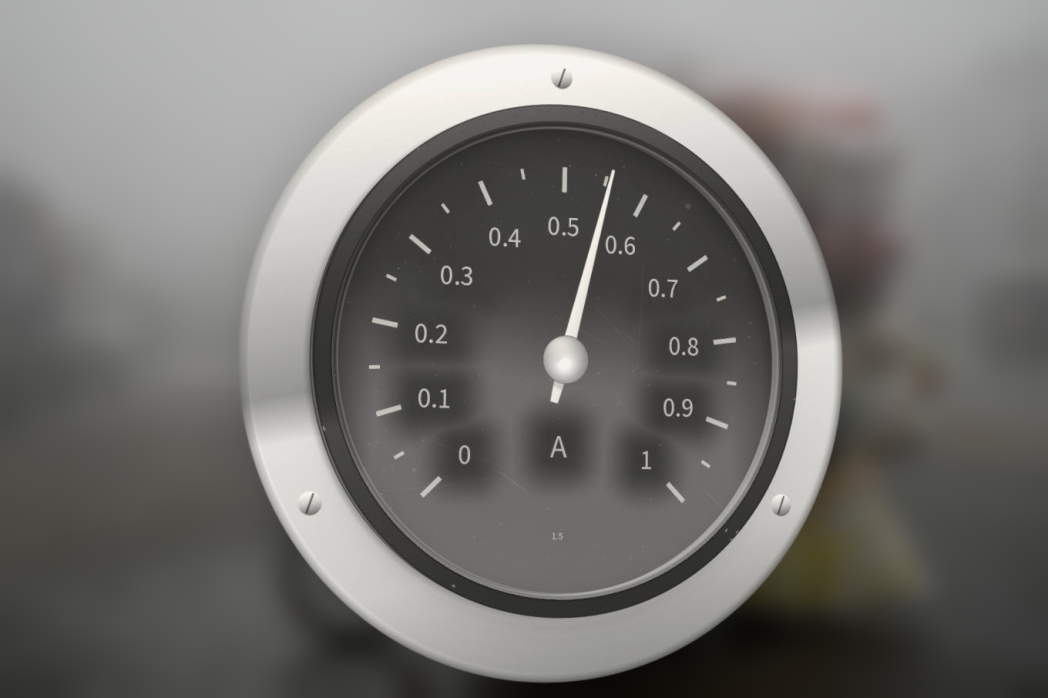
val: 0.55A
